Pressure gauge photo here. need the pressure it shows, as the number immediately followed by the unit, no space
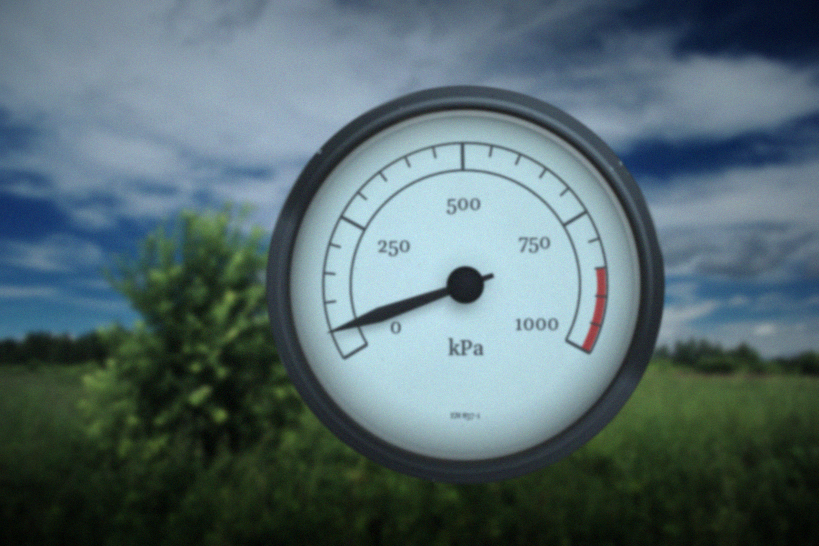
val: 50kPa
